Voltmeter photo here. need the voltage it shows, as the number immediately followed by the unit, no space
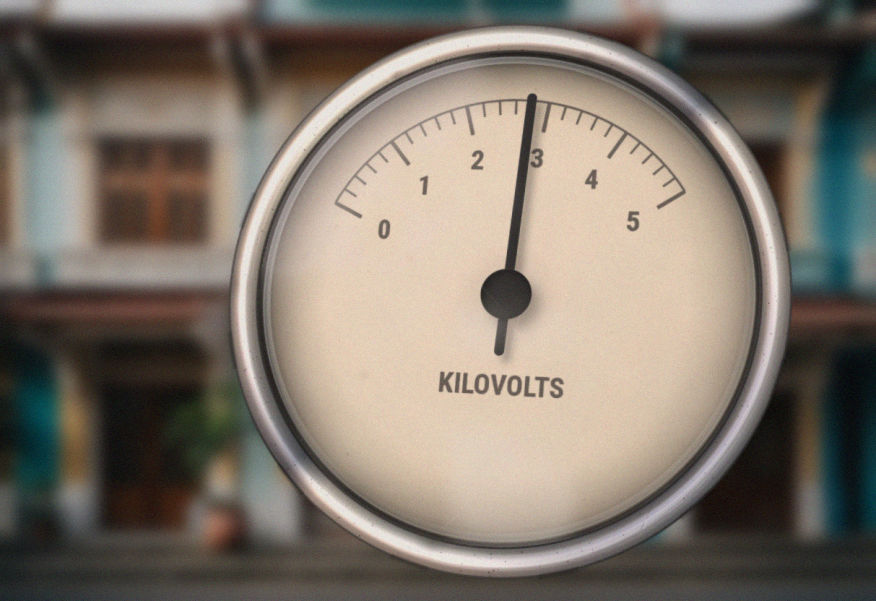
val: 2.8kV
